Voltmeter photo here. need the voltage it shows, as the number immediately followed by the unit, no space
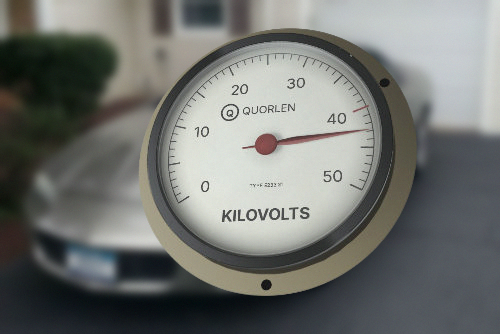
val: 43kV
